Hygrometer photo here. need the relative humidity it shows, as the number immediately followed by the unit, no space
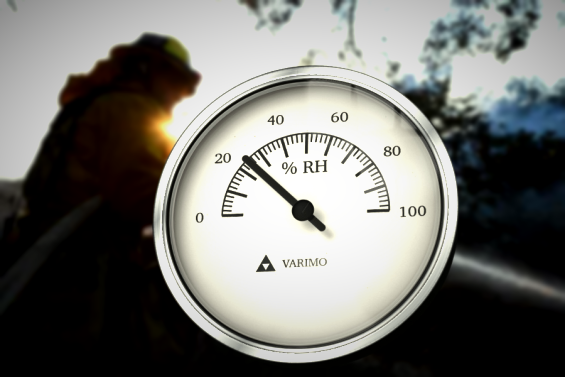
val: 24%
